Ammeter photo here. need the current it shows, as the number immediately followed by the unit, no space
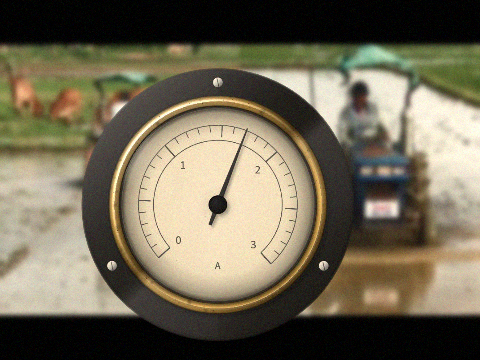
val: 1.7A
